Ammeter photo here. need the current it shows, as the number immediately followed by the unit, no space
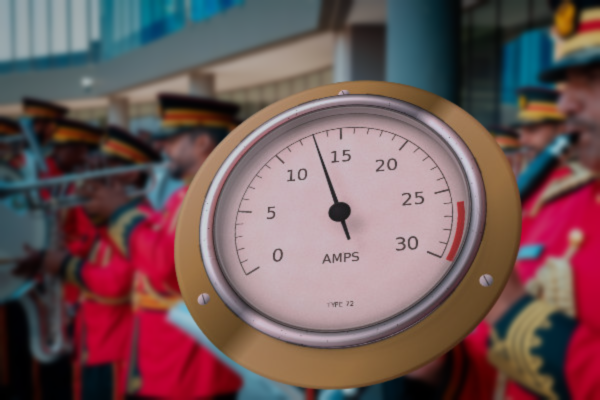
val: 13A
